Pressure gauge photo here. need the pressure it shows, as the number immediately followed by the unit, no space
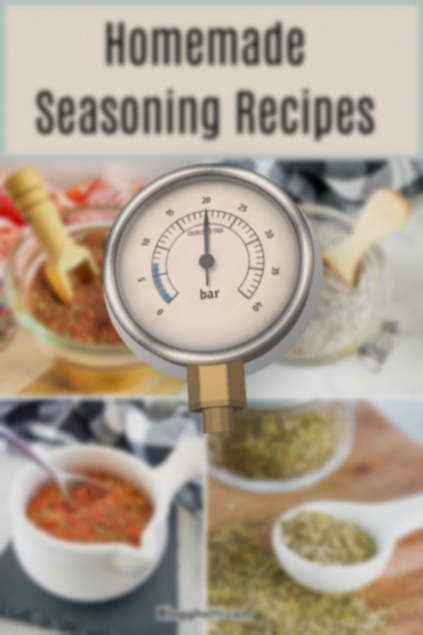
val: 20bar
